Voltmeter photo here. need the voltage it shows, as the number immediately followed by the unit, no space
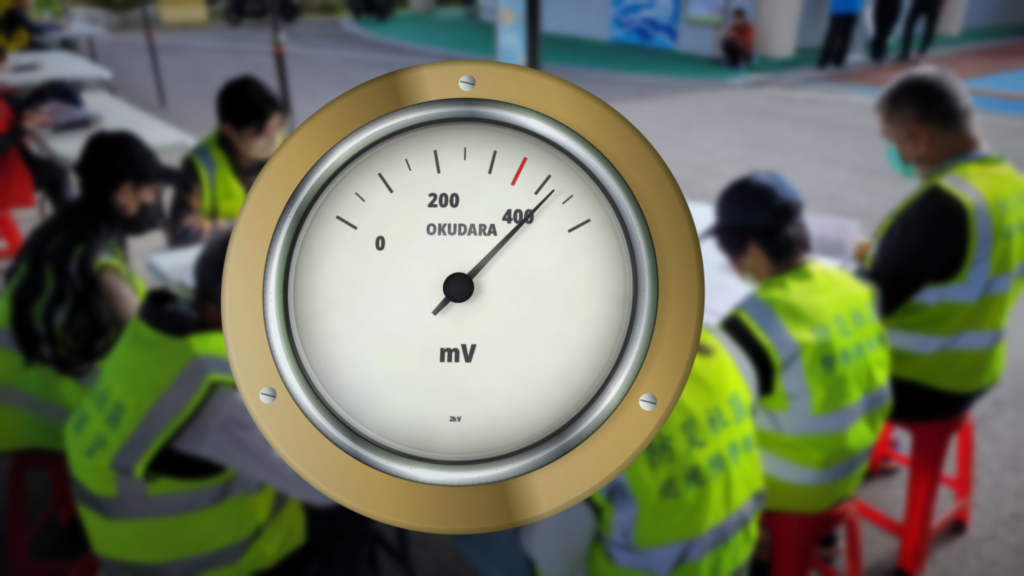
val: 425mV
